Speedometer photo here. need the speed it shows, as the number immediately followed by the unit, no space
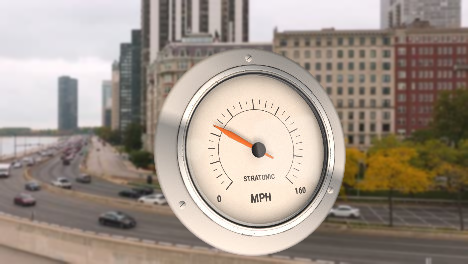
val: 45mph
